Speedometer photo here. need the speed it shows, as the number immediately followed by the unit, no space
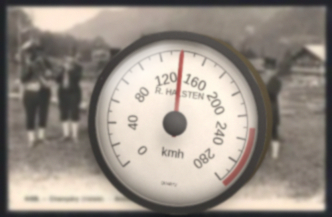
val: 140km/h
